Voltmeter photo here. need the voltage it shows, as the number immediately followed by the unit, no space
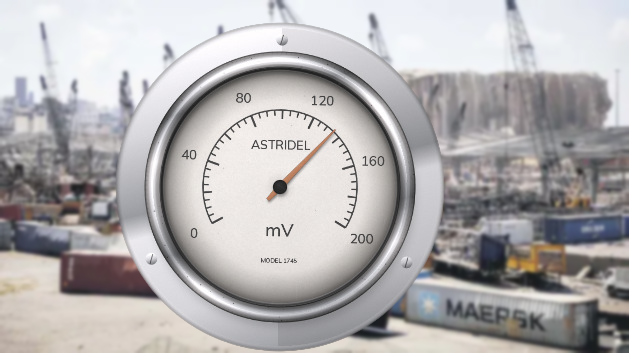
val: 135mV
